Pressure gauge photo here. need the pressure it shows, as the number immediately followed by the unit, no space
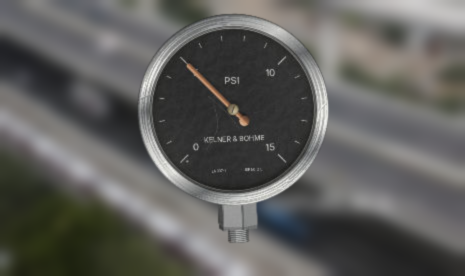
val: 5psi
